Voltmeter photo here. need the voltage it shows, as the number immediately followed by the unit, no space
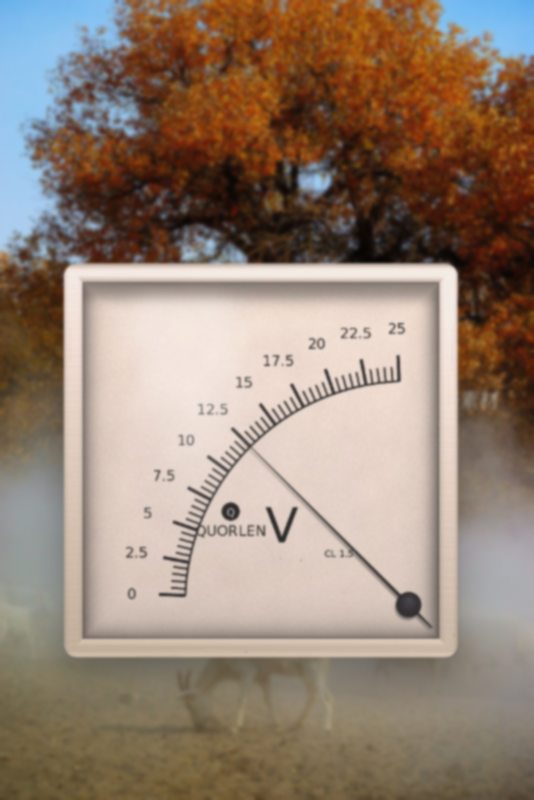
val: 12.5V
